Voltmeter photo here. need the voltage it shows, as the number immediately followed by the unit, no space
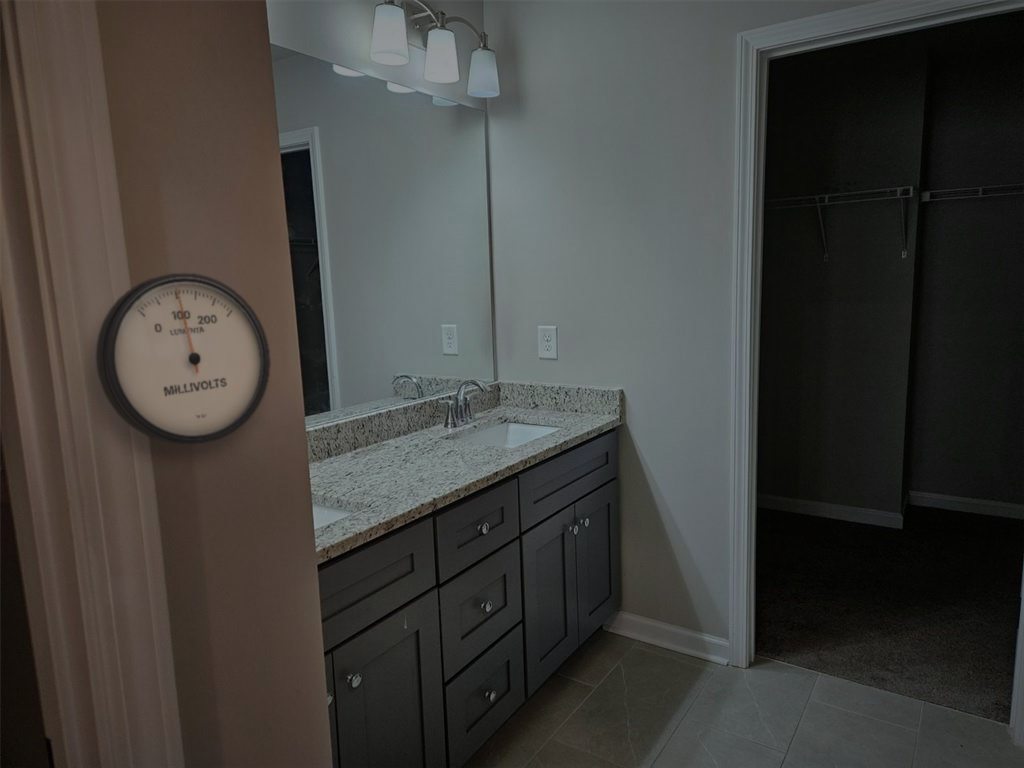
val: 100mV
